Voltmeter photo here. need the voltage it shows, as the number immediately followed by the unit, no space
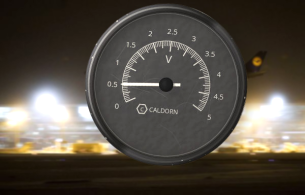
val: 0.5V
